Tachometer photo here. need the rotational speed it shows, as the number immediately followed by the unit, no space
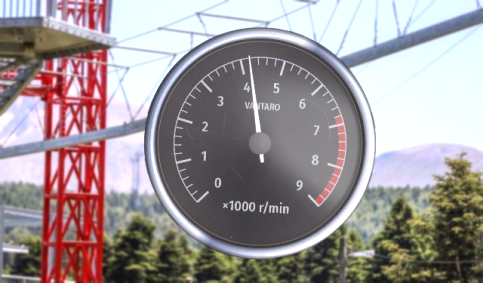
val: 4200rpm
